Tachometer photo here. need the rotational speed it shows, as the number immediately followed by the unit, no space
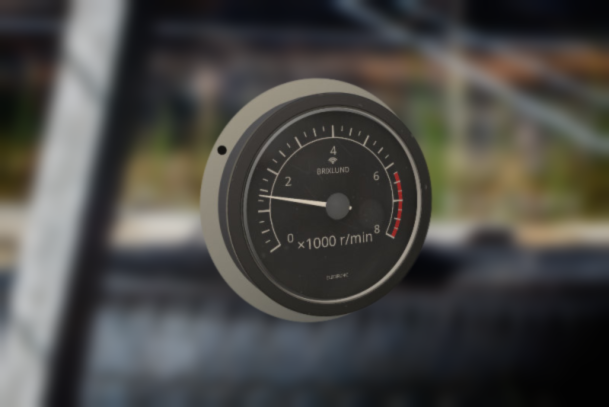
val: 1375rpm
